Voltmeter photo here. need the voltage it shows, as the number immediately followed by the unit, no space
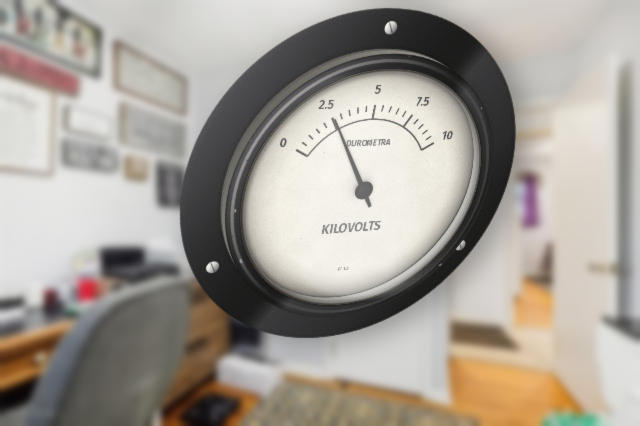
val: 2.5kV
